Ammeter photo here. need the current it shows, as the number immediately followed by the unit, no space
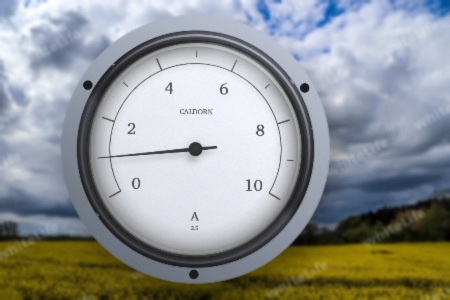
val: 1A
